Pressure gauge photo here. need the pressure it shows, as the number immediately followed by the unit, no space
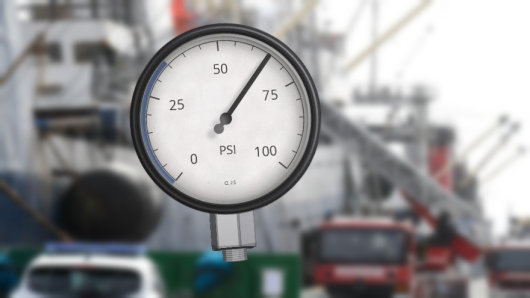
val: 65psi
